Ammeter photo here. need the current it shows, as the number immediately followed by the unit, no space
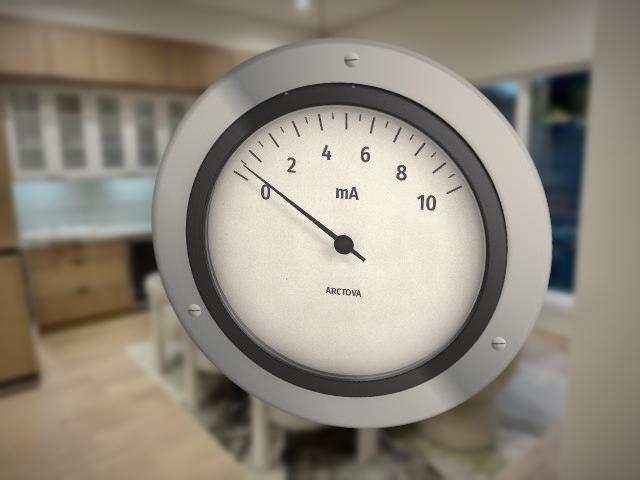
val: 0.5mA
